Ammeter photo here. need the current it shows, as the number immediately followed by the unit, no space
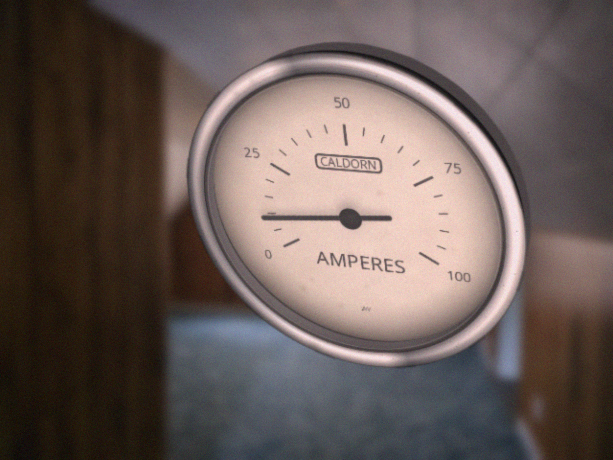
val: 10A
